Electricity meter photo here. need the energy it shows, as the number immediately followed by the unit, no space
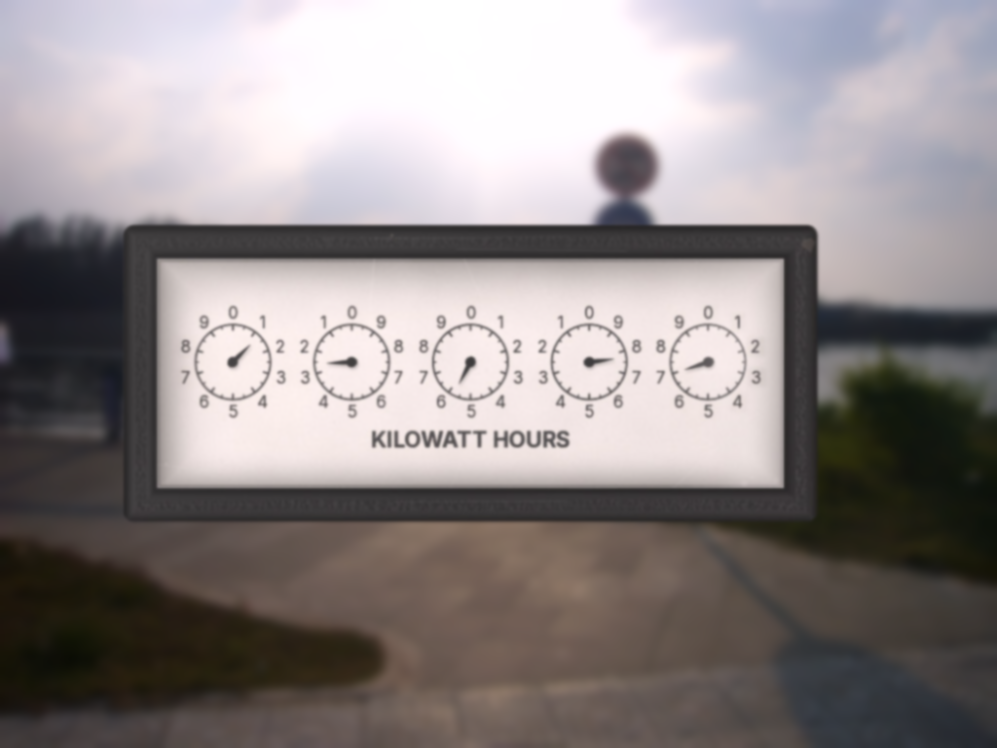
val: 12577kWh
